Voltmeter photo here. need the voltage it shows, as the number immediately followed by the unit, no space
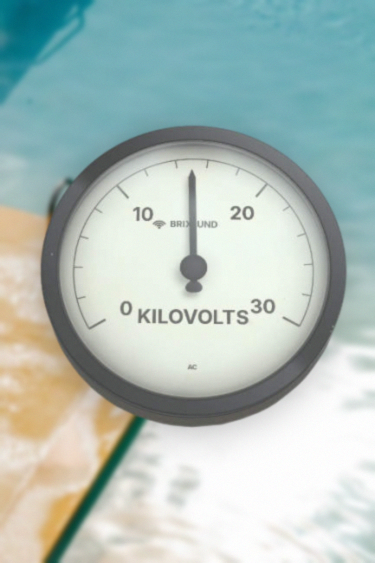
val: 15kV
